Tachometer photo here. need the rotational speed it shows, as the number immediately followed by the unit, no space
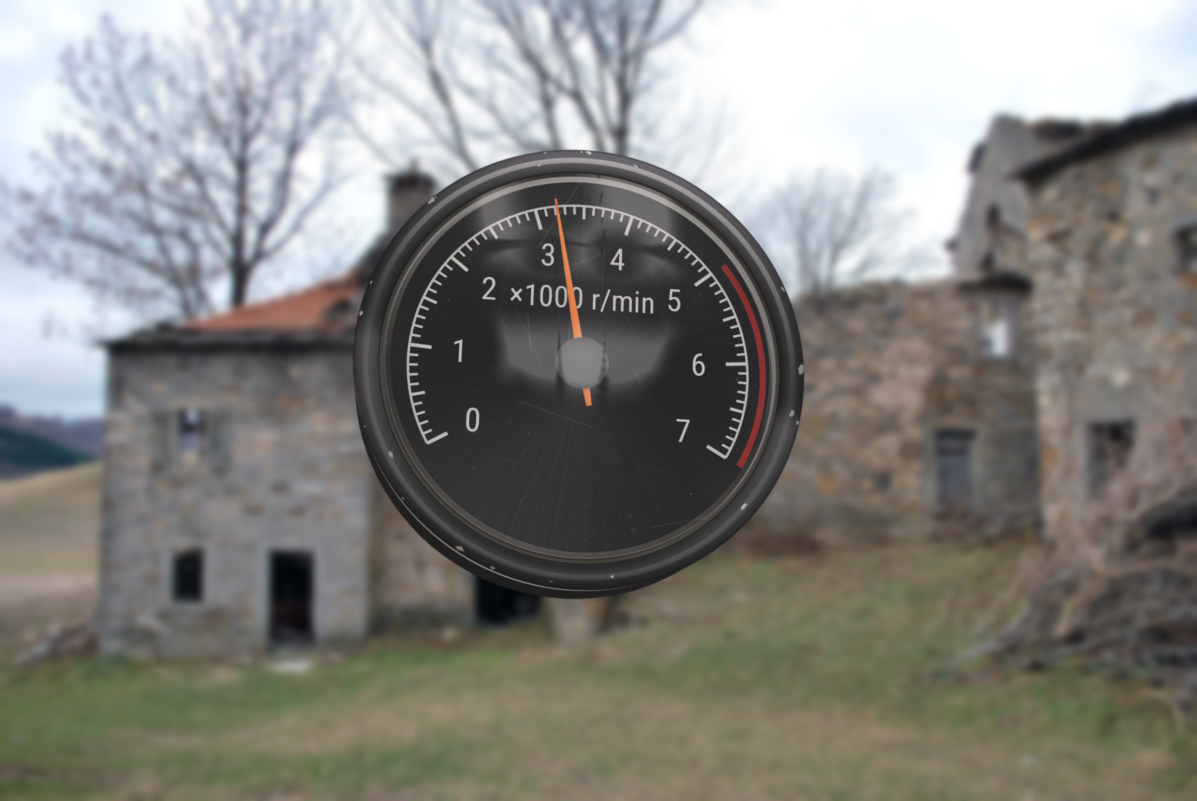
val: 3200rpm
